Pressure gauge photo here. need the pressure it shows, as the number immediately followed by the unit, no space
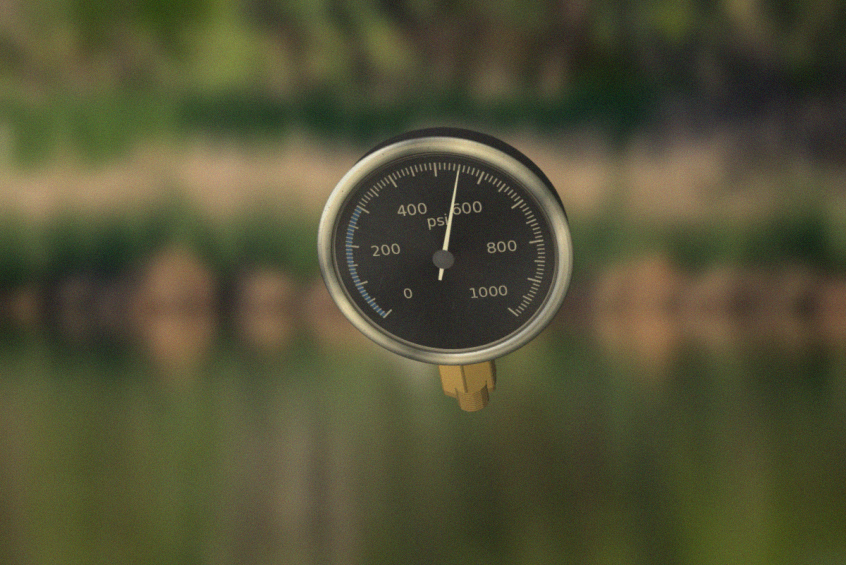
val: 550psi
